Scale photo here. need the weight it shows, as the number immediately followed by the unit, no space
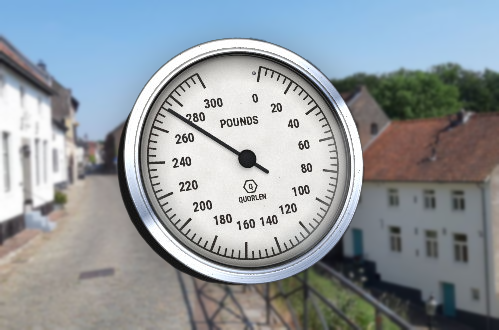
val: 272lb
